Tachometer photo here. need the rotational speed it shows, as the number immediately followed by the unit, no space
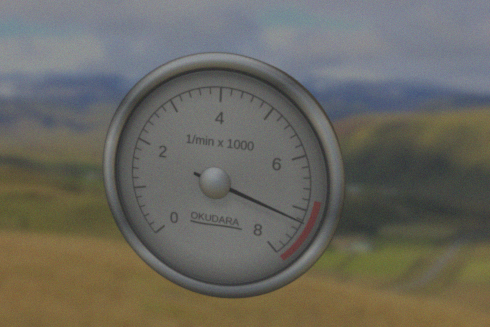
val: 7200rpm
